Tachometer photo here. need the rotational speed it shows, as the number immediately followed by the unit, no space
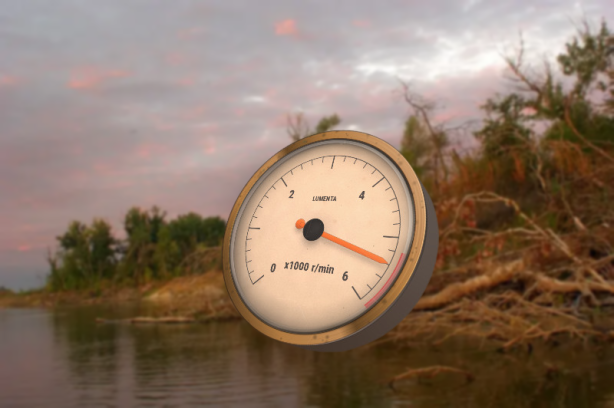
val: 5400rpm
